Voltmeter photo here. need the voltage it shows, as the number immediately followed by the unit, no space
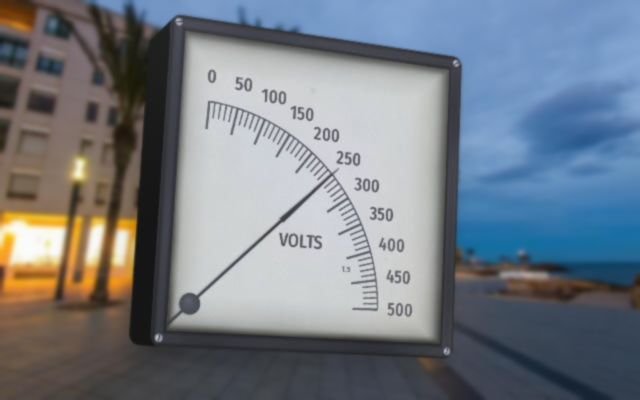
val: 250V
